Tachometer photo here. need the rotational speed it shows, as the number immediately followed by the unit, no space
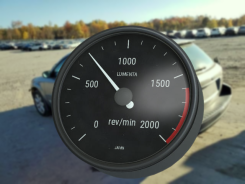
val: 700rpm
